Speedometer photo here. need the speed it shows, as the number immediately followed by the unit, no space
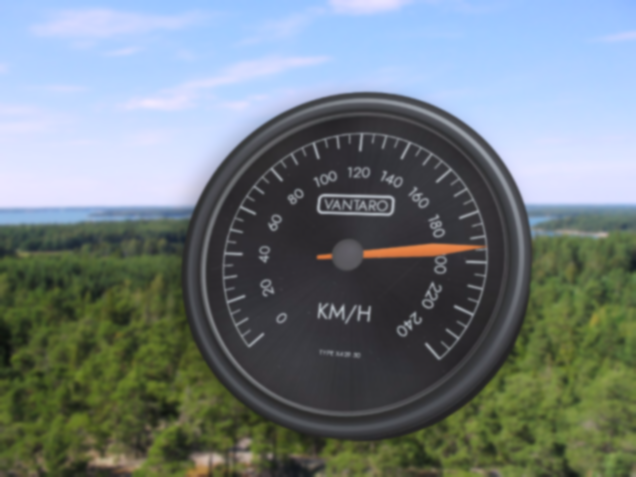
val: 195km/h
